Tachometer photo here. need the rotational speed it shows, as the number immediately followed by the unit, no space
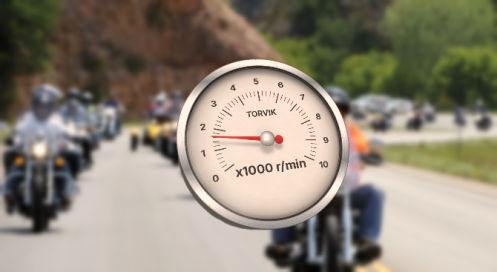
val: 1600rpm
